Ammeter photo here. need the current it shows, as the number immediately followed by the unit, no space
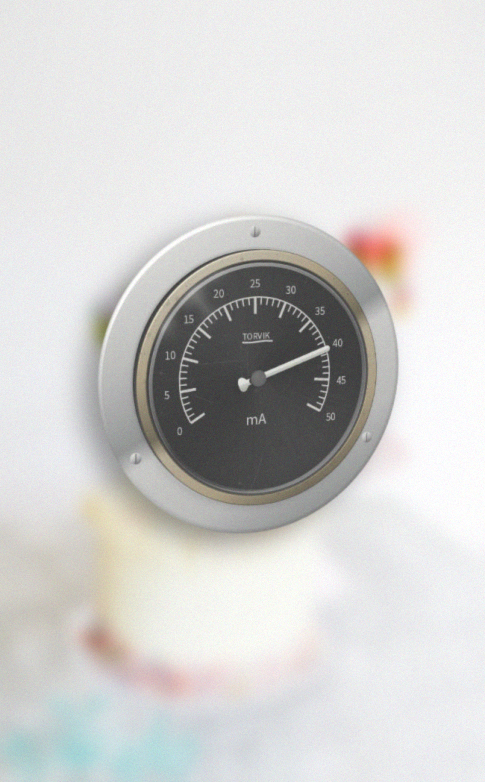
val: 40mA
